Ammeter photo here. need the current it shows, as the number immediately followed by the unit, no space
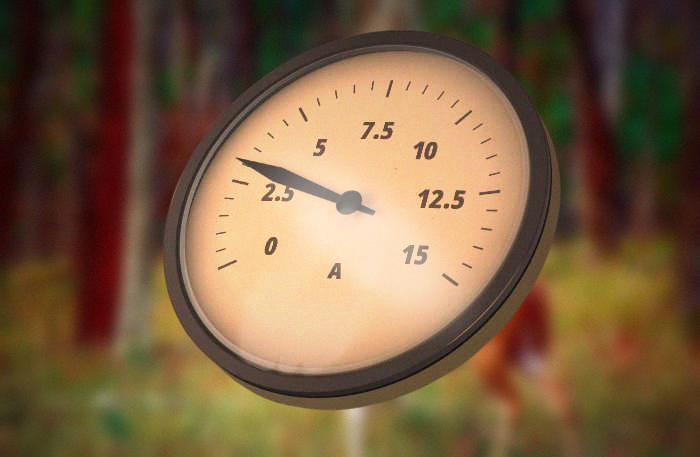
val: 3A
